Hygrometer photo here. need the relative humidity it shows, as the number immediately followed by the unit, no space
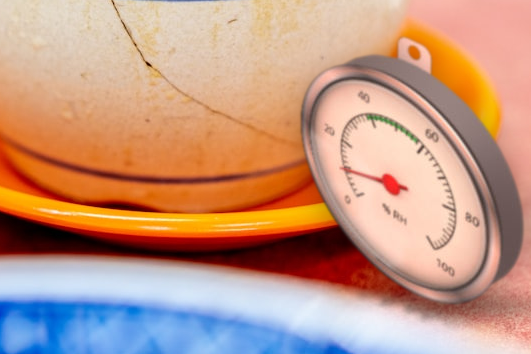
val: 10%
